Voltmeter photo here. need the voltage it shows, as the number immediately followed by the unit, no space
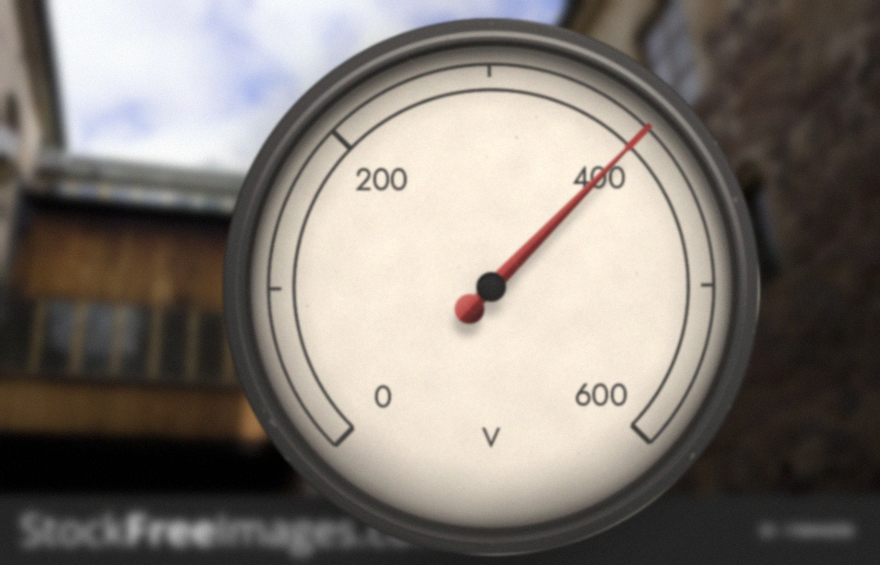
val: 400V
